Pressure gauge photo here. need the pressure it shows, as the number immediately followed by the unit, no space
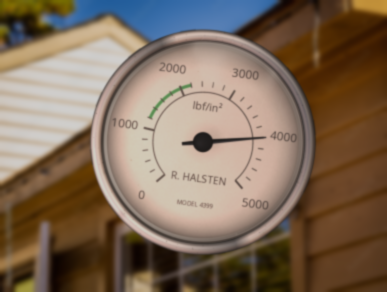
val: 4000psi
